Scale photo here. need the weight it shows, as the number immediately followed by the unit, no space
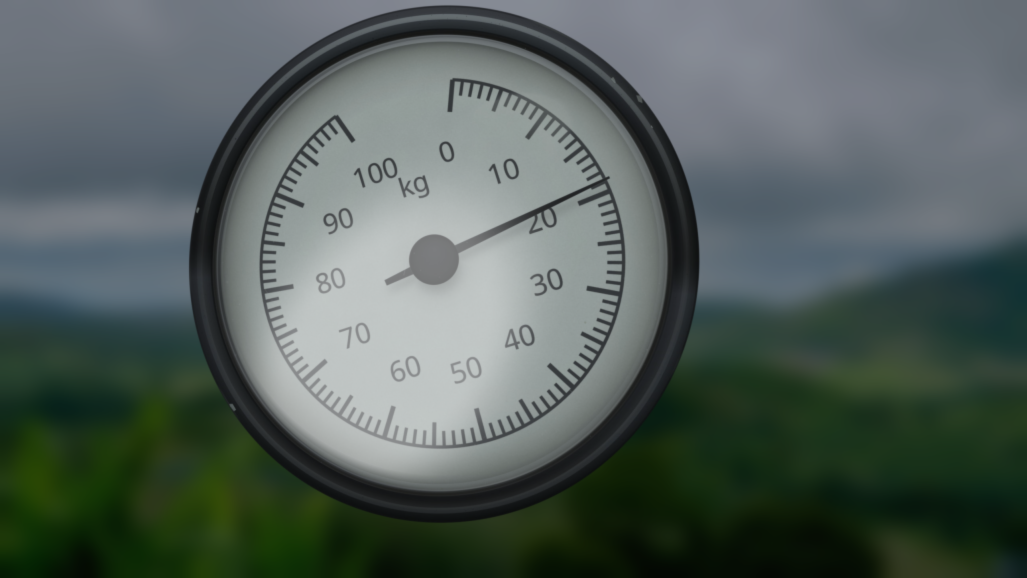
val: 19kg
